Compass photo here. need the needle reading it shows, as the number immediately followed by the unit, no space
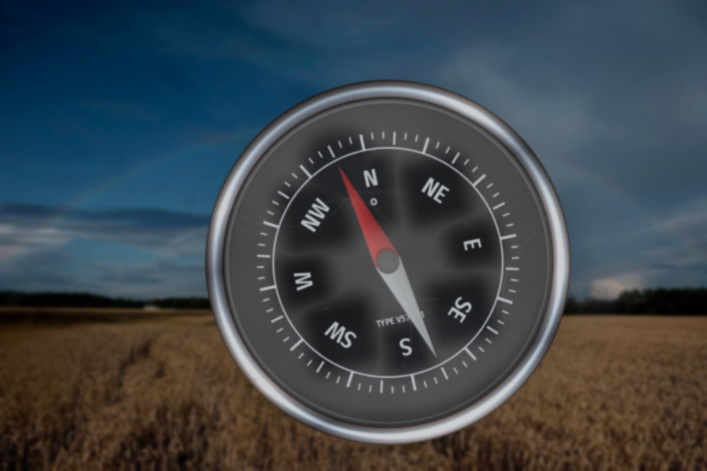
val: 345°
